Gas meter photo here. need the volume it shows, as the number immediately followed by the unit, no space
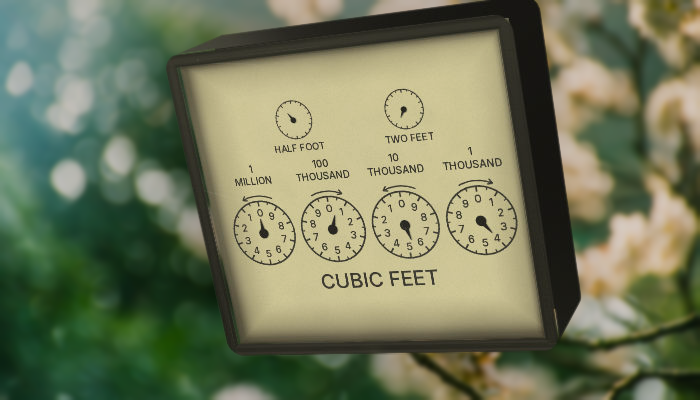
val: 5400ft³
